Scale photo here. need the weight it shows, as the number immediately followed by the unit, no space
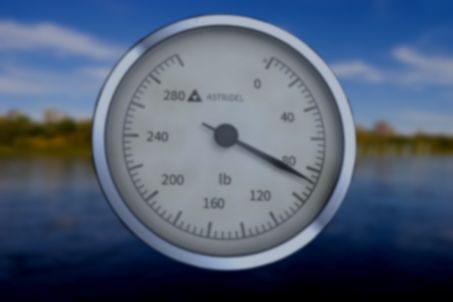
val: 88lb
